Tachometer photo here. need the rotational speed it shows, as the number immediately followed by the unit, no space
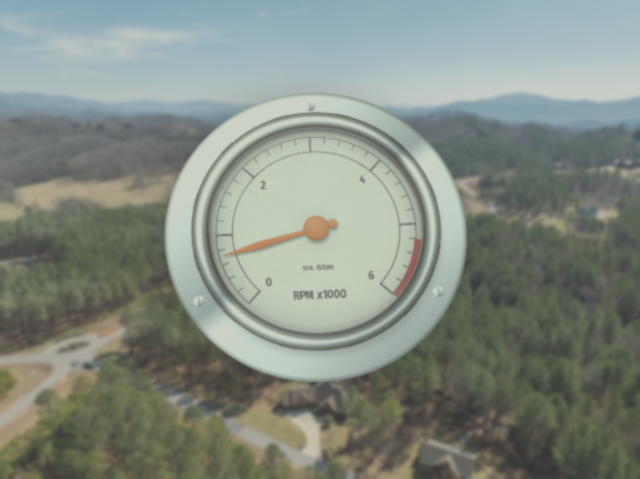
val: 700rpm
